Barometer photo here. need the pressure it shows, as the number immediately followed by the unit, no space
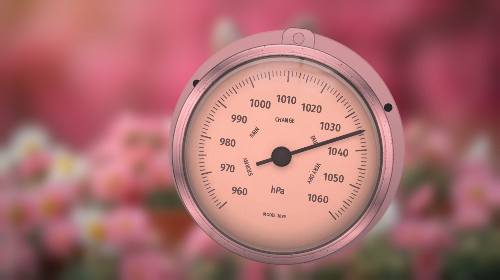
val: 1035hPa
